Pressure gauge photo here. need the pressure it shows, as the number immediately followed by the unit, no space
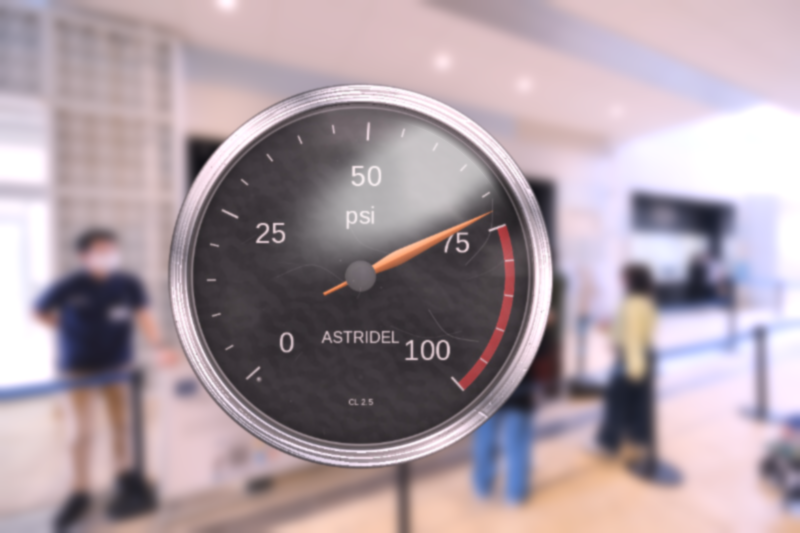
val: 72.5psi
